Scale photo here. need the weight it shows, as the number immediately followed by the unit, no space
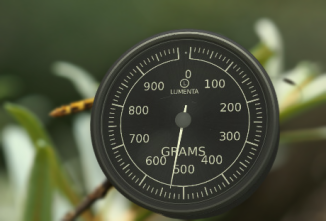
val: 530g
